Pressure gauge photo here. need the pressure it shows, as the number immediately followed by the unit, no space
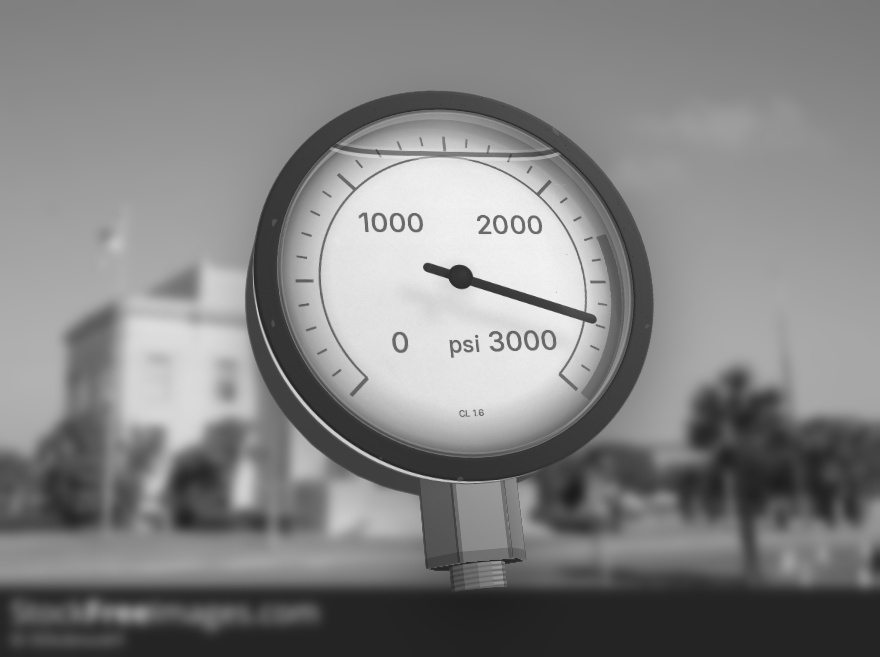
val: 2700psi
